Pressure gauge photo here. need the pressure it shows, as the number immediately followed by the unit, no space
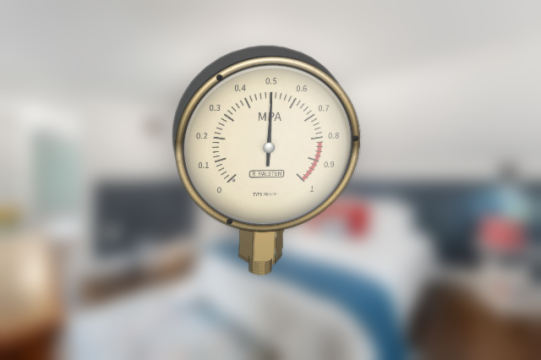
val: 0.5MPa
